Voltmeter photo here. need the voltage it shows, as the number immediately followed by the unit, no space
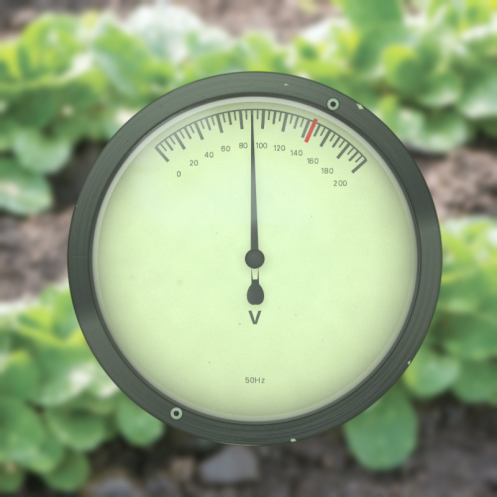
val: 90V
